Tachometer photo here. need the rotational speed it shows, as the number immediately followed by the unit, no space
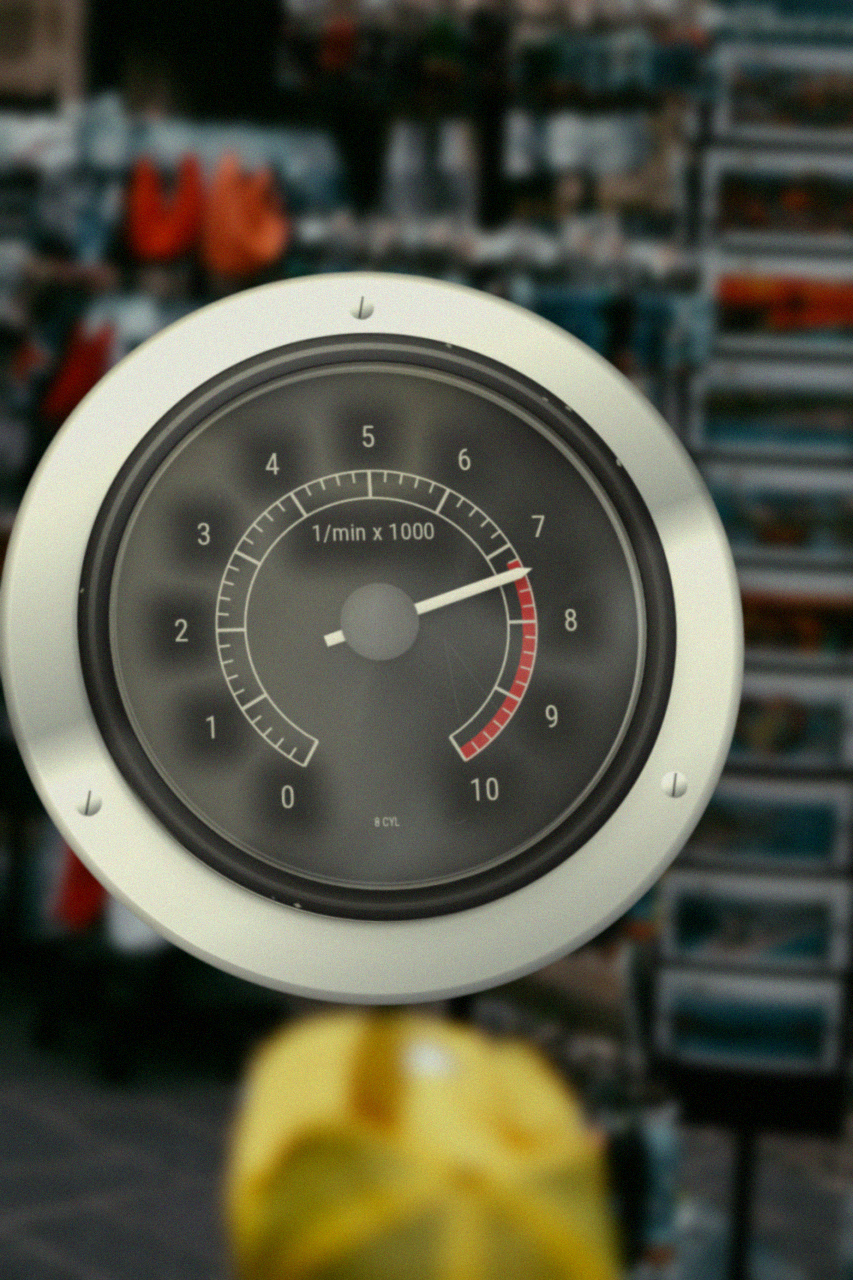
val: 7400rpm
